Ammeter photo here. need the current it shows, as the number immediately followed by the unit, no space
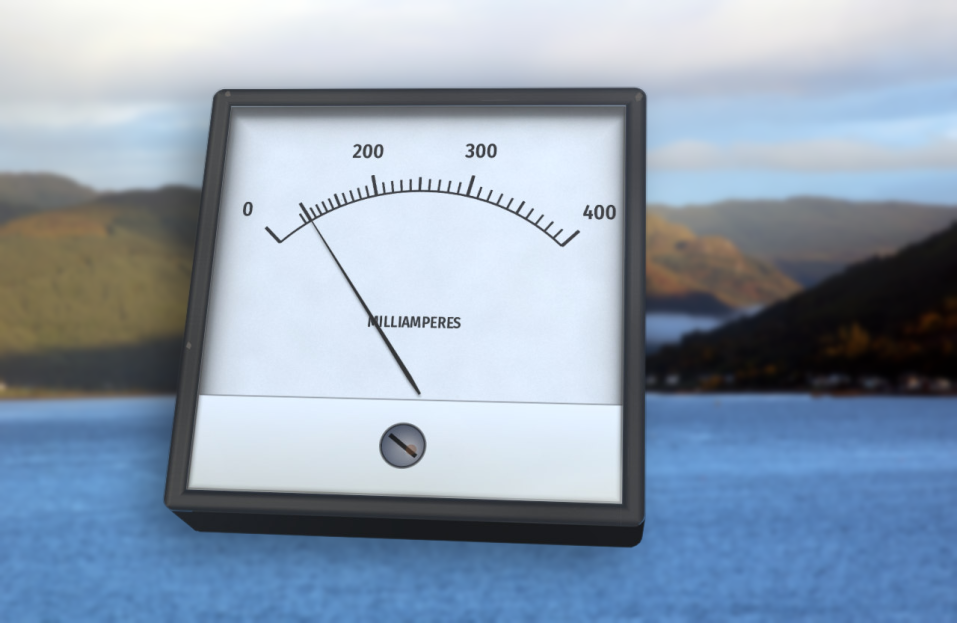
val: 100mA
